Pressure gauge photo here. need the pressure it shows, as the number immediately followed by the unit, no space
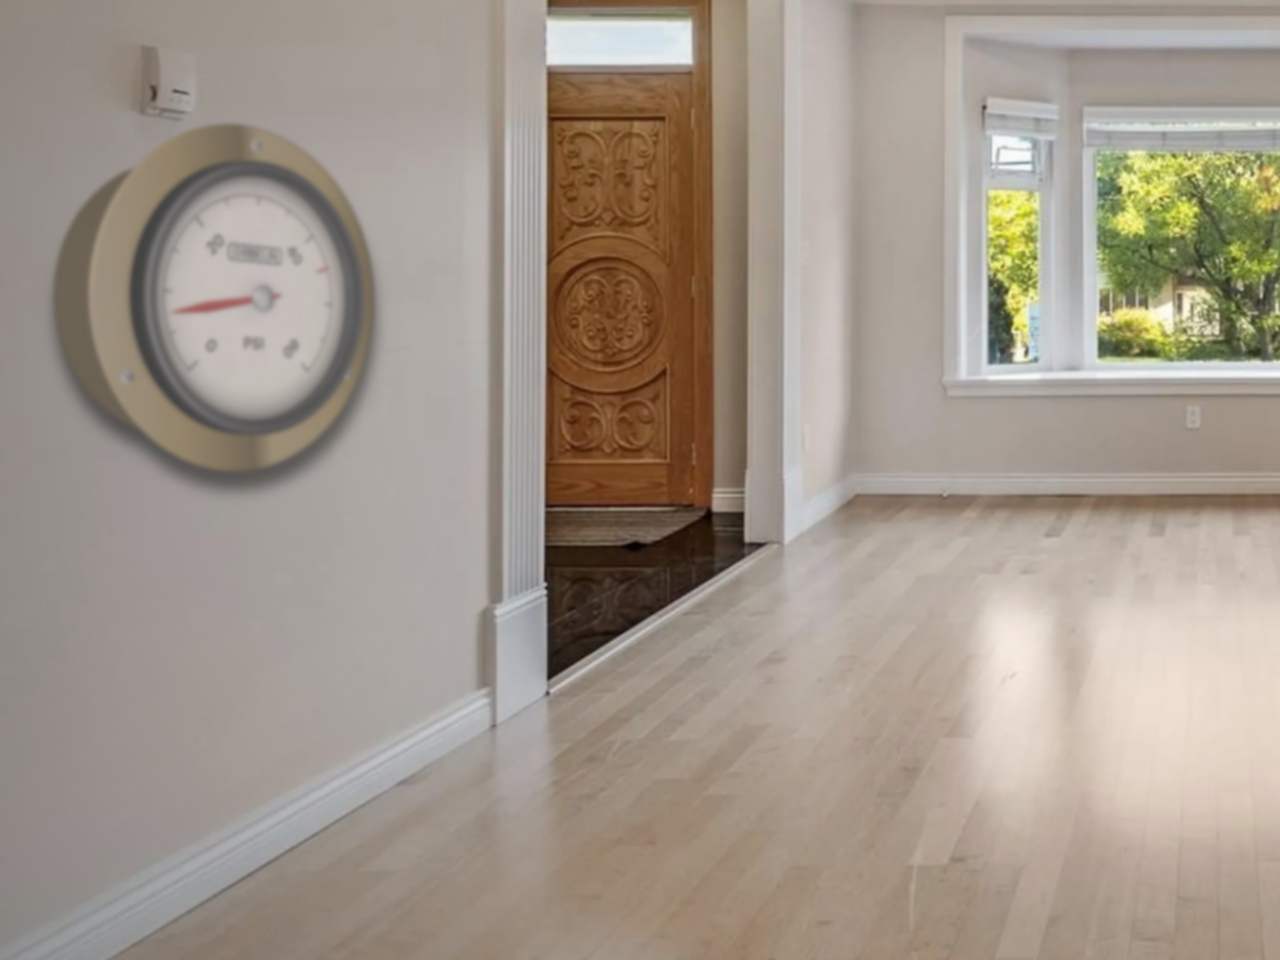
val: 7.5psi
